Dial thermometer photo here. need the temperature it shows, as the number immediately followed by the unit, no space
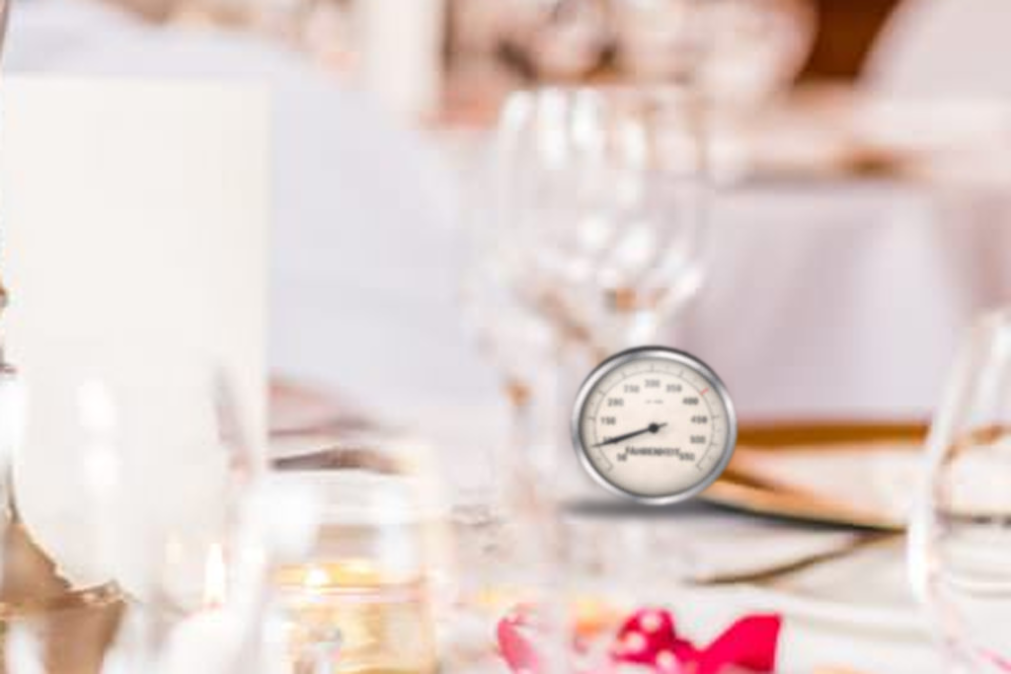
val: 100°F
